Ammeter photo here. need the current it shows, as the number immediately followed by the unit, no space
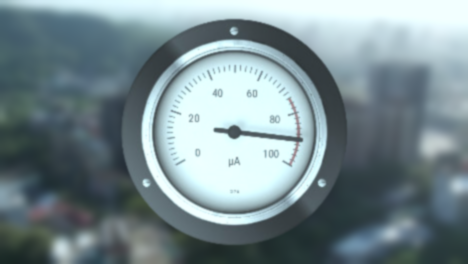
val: 90µA
